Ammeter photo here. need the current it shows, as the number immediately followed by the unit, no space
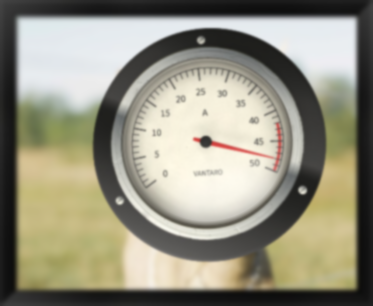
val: 48A
